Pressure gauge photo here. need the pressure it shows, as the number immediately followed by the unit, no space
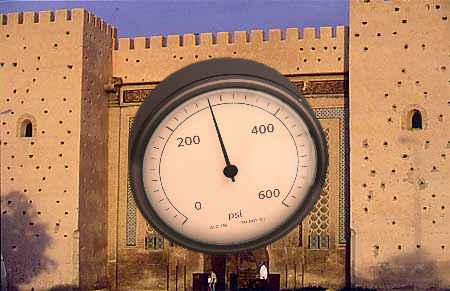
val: 280psi
